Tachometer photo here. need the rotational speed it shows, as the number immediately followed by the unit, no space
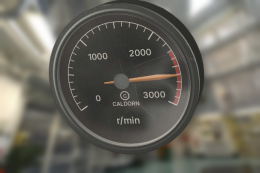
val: 2600rpm
